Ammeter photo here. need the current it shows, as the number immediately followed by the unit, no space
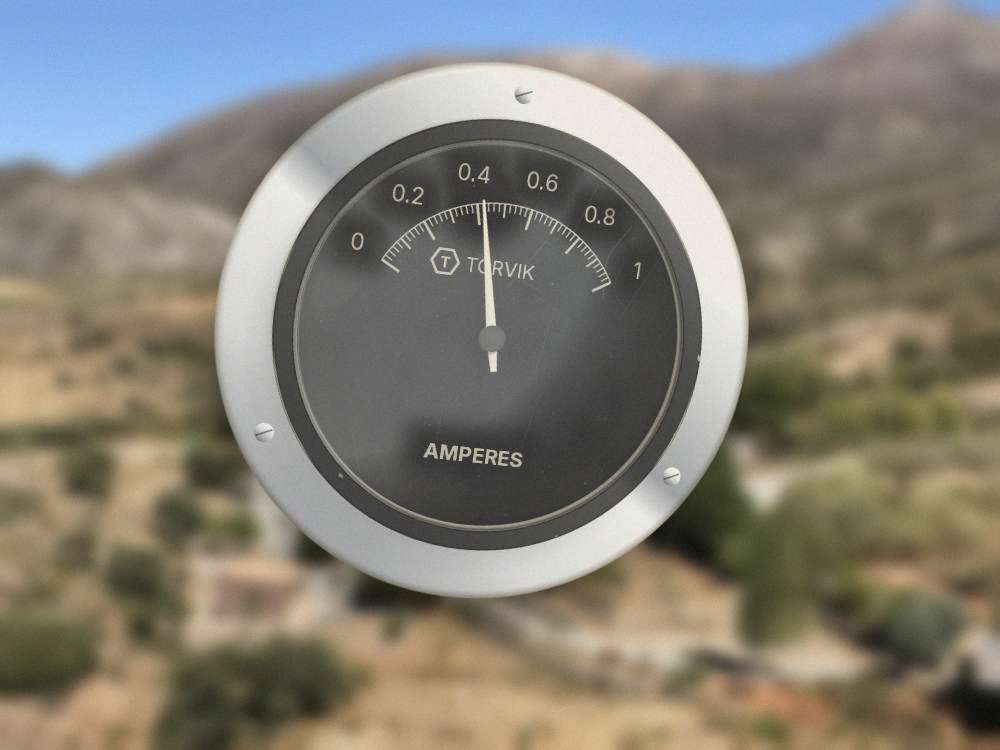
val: 0.42A
